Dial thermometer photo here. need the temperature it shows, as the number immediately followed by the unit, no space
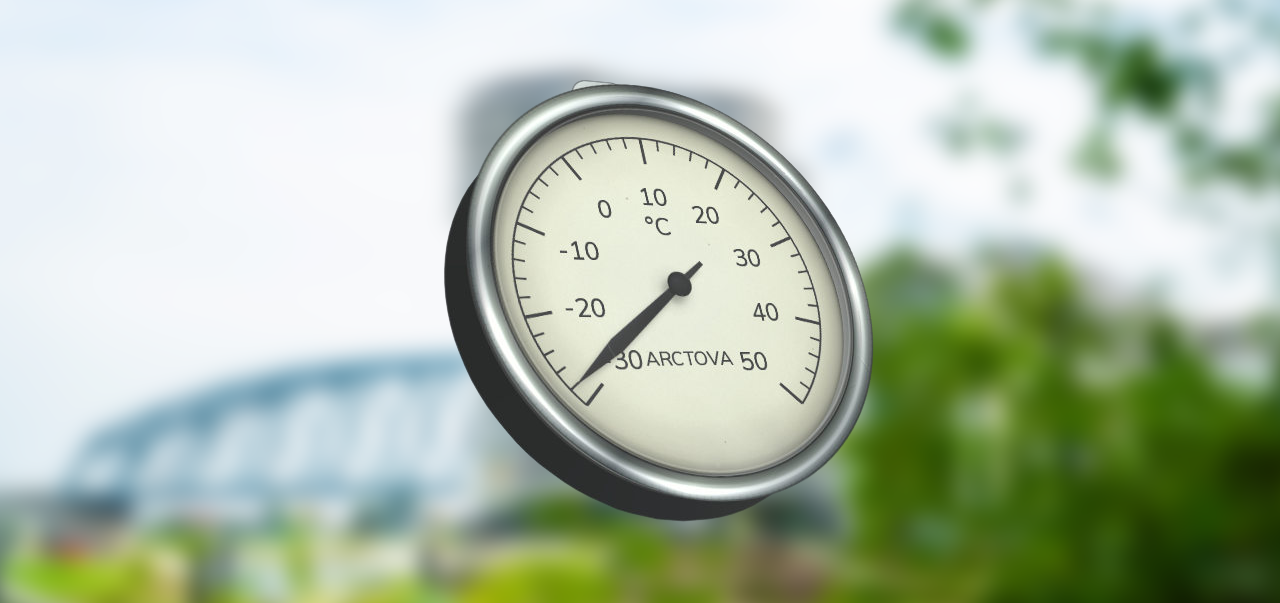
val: -28°C
